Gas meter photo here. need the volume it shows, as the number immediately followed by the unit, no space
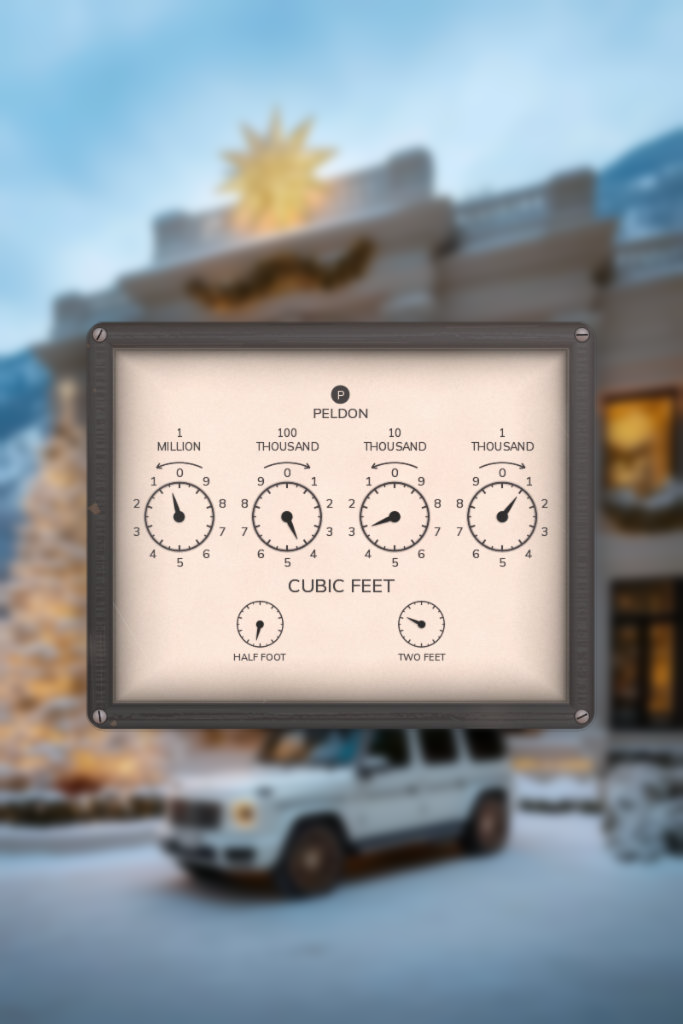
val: 43100ft³
